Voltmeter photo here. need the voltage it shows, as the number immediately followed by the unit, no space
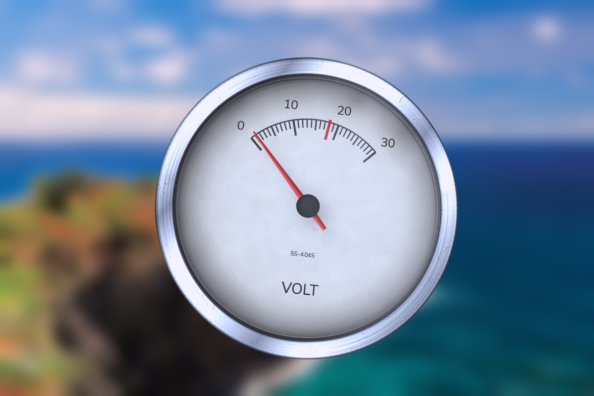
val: 1V
